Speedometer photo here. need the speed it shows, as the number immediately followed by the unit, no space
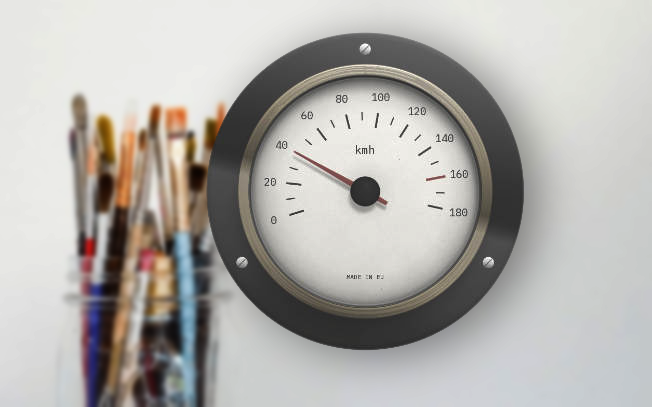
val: 40km/h
